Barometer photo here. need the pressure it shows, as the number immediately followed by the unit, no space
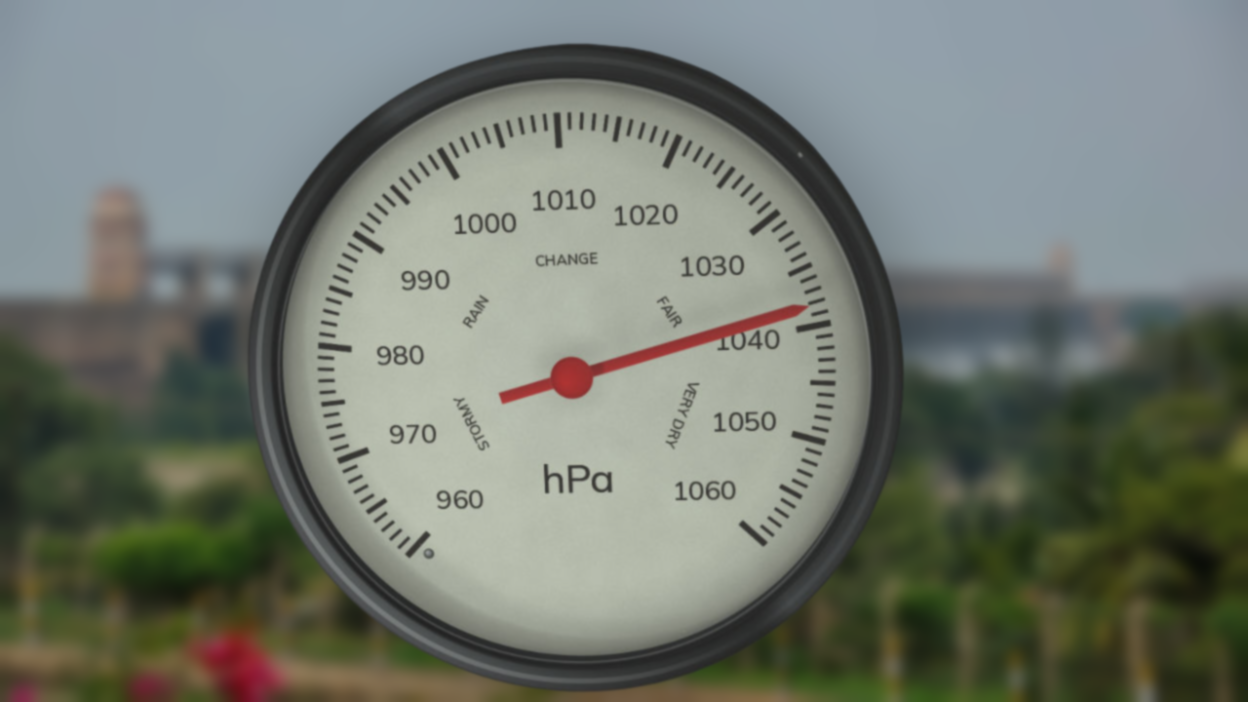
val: 1038hPa
